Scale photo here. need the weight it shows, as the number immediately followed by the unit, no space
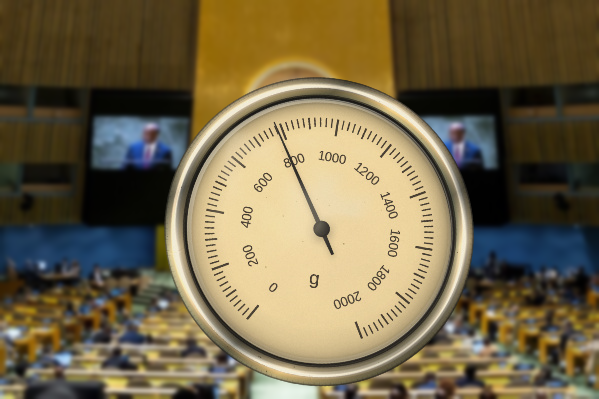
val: 780g
